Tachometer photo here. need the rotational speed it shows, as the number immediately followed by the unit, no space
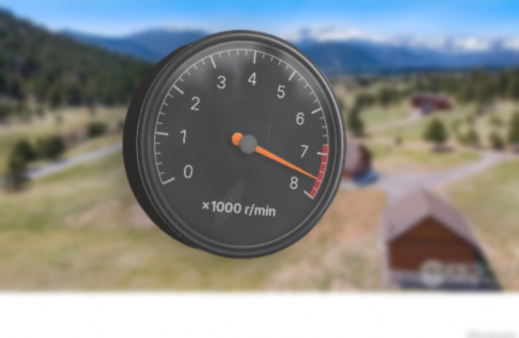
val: 7600rpm
